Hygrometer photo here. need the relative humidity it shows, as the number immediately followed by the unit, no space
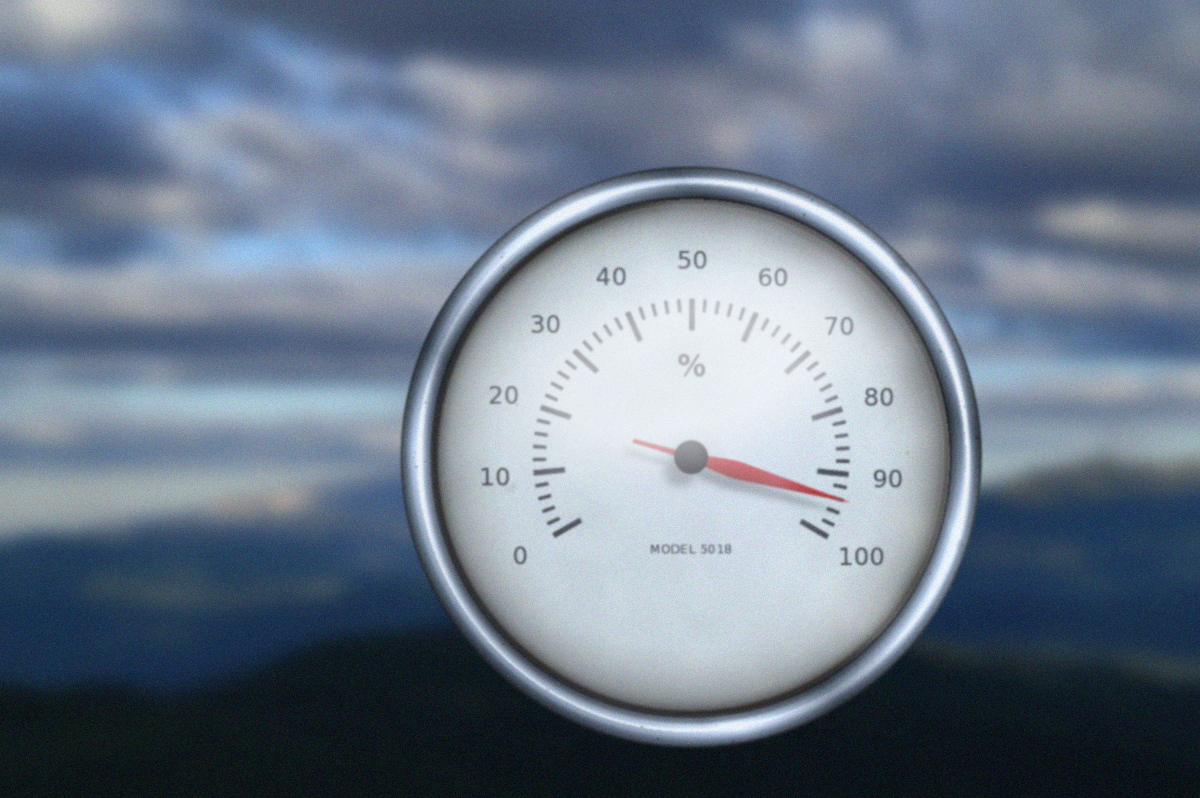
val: 94%
